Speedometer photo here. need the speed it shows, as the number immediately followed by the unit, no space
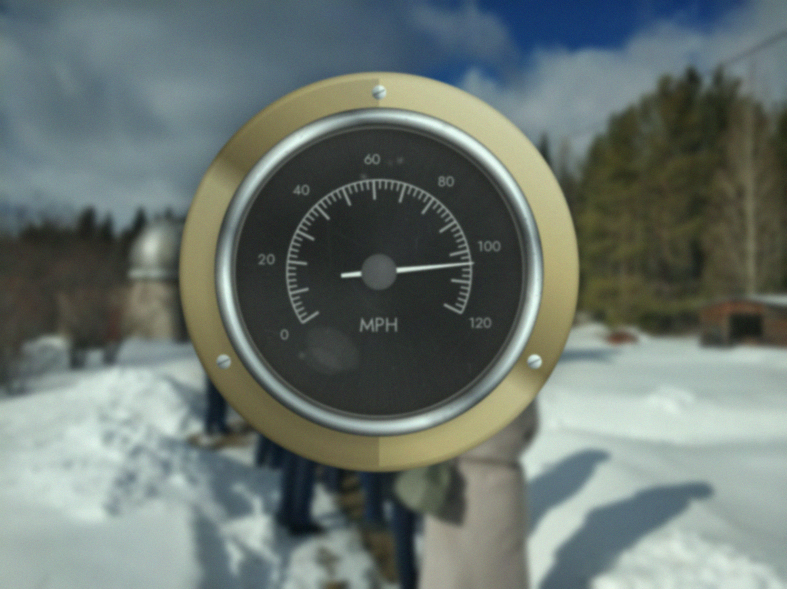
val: 104mph
